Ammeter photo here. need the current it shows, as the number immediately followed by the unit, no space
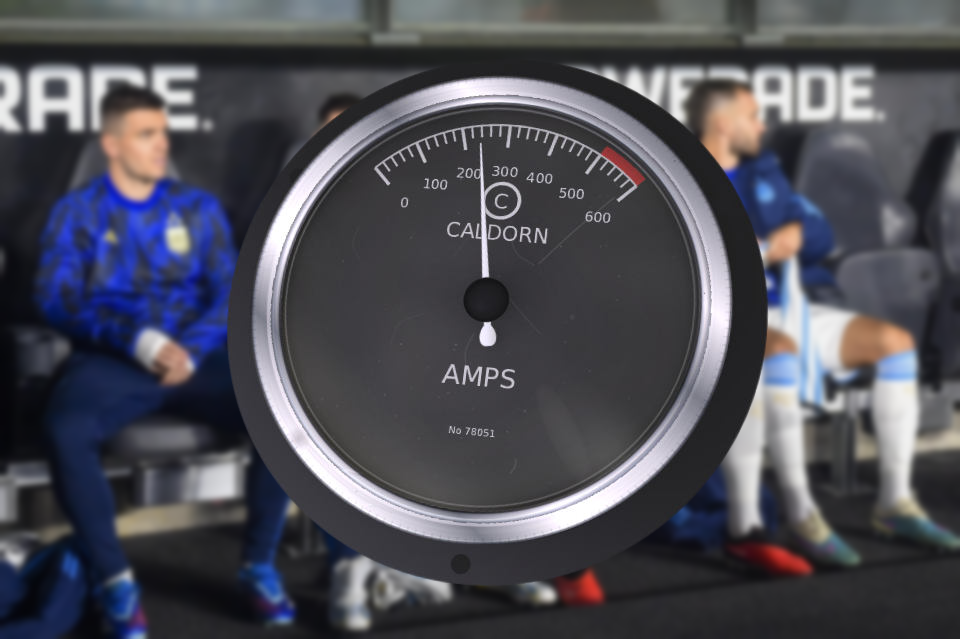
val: 240A
